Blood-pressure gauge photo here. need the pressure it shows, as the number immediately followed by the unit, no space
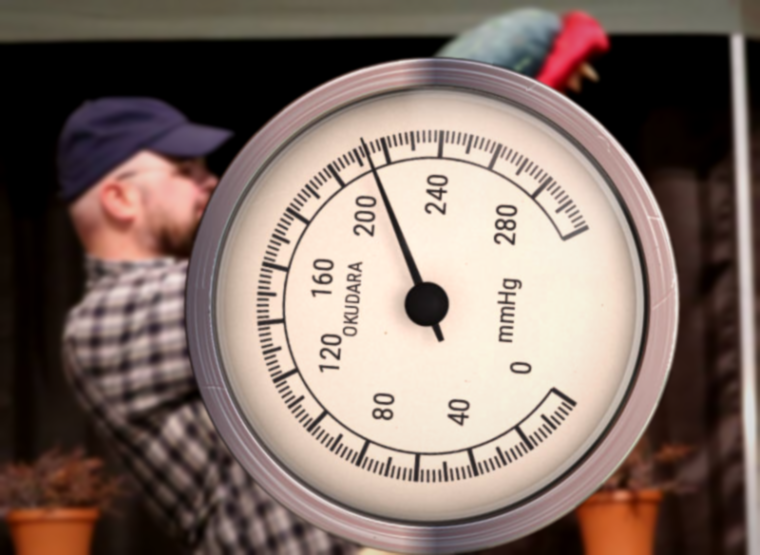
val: 214mmHg
